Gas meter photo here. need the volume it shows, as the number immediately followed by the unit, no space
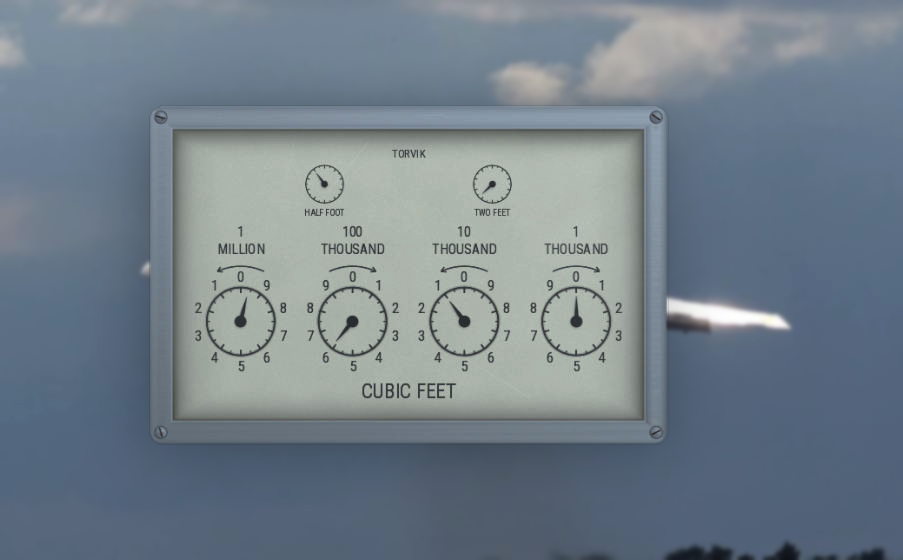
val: 961000ft³
